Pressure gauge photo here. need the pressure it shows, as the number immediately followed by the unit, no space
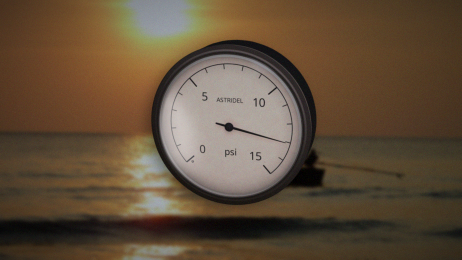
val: 13psi
